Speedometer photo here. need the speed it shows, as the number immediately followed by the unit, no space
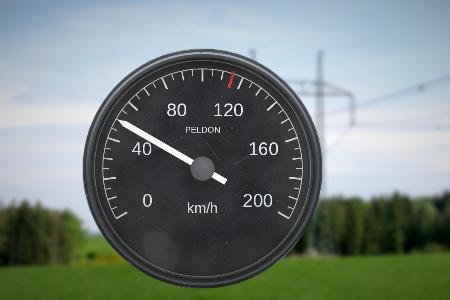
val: 50km/h
